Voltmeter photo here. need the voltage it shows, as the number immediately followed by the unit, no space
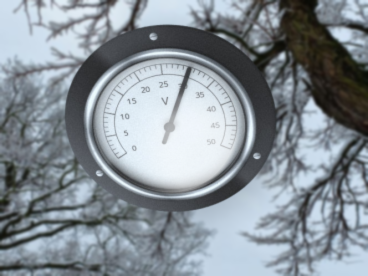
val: 30V
